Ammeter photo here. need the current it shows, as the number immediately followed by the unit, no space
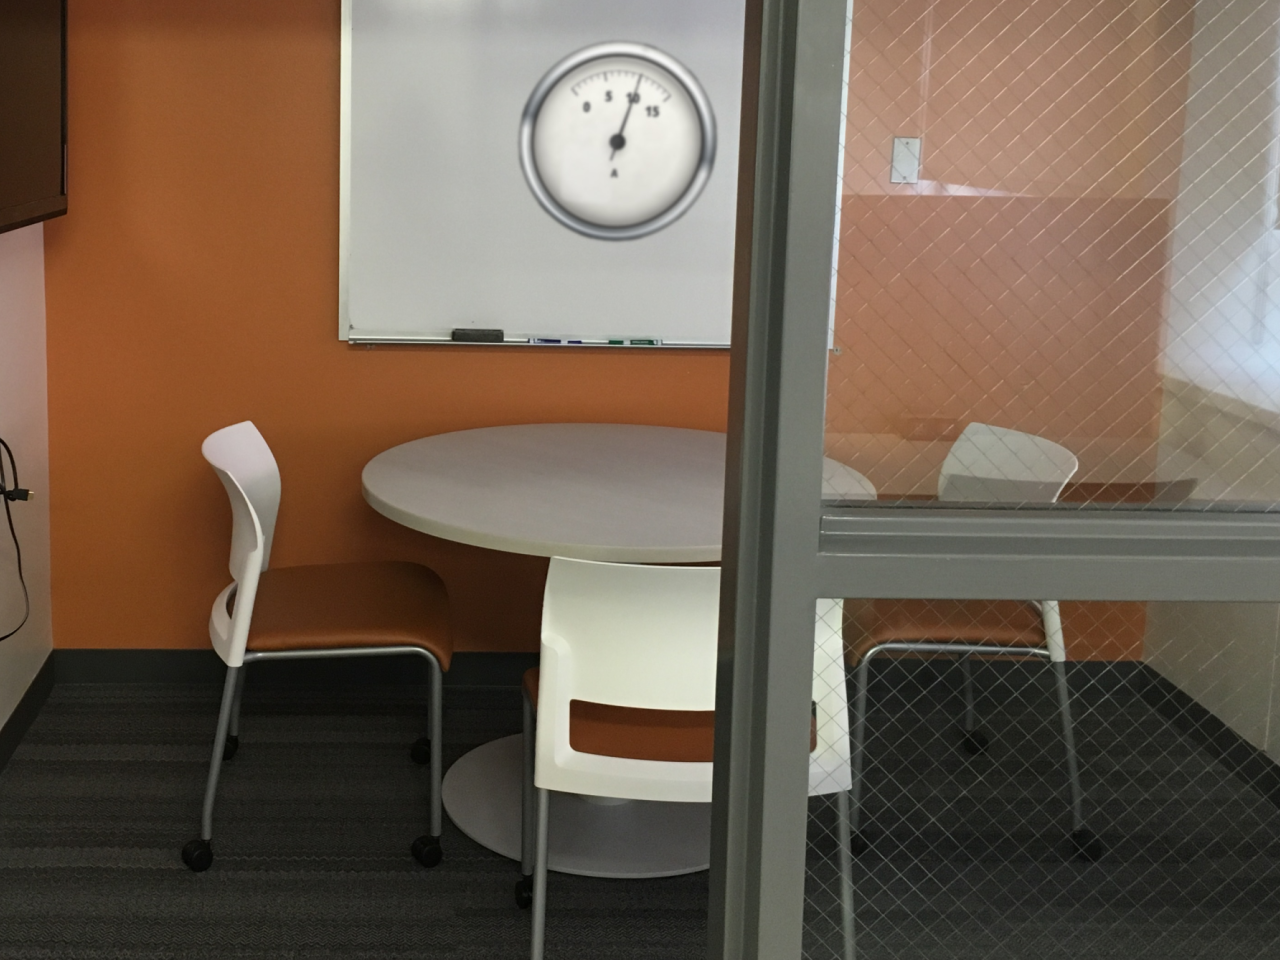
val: 10A
